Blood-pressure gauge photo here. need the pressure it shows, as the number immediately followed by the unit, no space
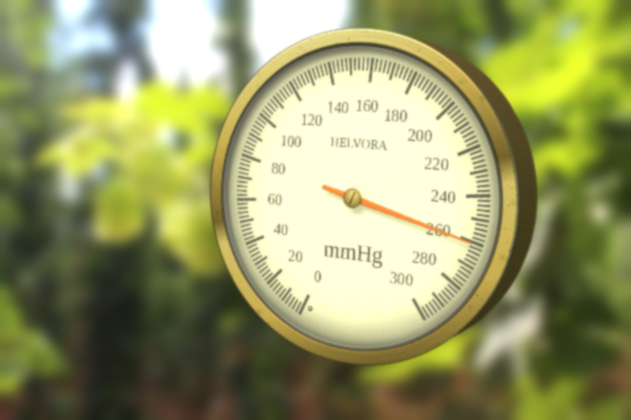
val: 260mmHg
